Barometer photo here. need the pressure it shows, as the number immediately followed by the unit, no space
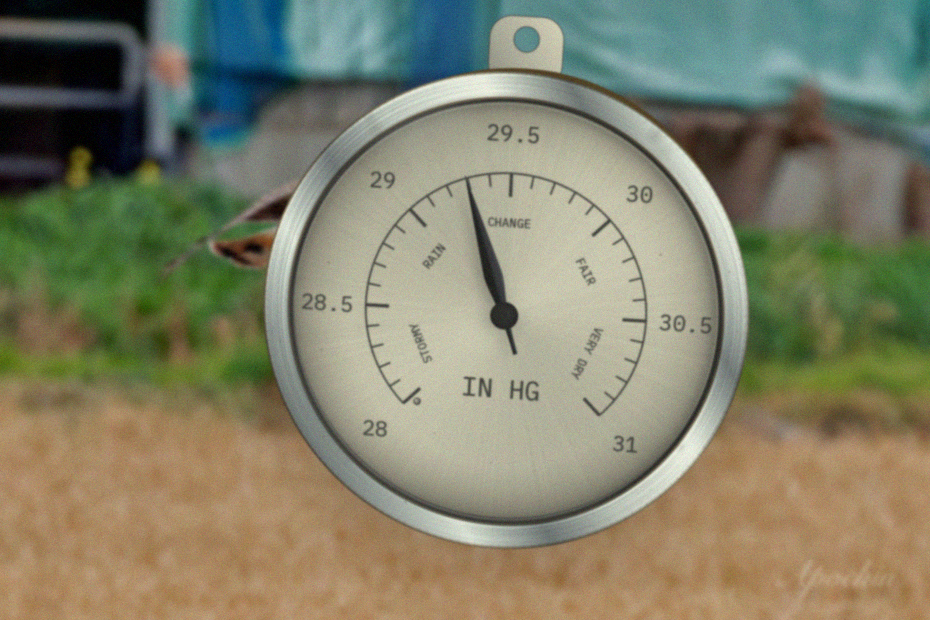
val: 29.3inHg
